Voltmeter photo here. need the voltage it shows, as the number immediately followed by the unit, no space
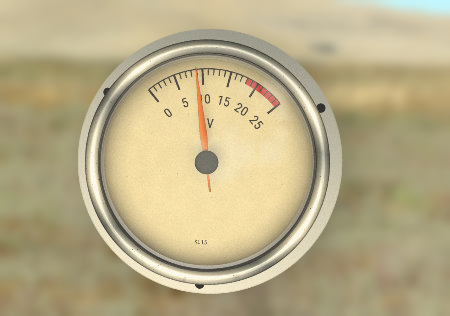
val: 9V
